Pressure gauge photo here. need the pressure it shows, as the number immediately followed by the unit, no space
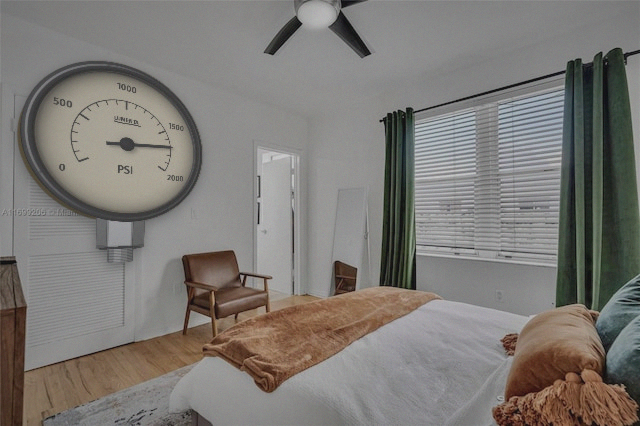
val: 1700psi
